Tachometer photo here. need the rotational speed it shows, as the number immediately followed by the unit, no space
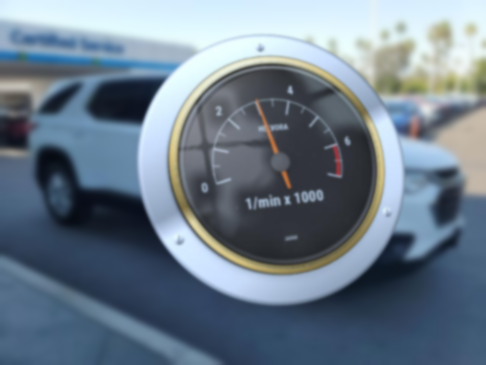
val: 3000rpm
